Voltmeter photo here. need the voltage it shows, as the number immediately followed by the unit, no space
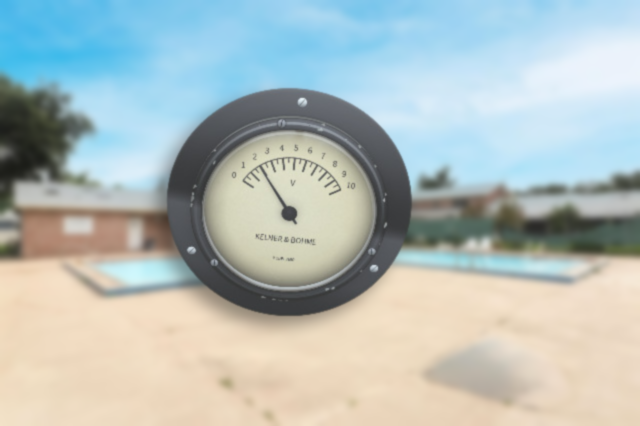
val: 2V
